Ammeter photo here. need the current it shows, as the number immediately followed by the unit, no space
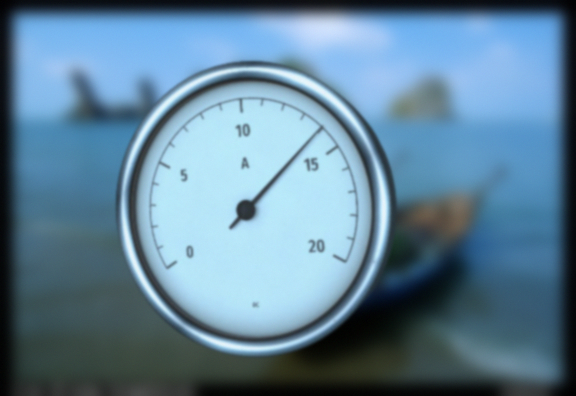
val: 14A
